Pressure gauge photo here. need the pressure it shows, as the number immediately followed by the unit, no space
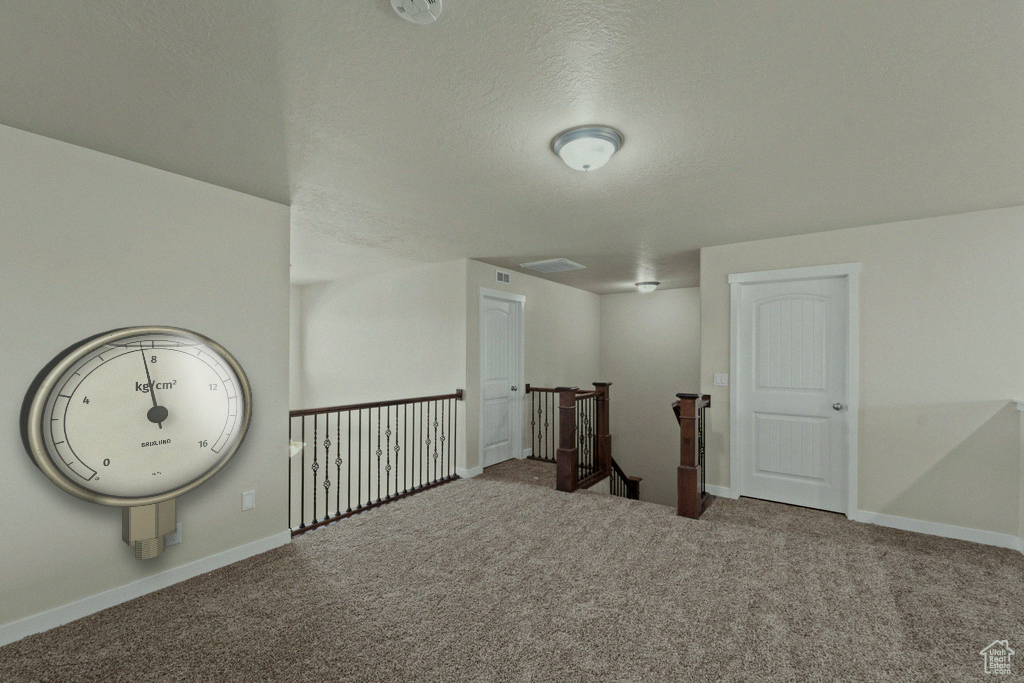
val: 7.5kg/cm²
